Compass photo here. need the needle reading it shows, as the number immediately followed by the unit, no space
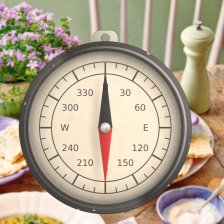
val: 180°
